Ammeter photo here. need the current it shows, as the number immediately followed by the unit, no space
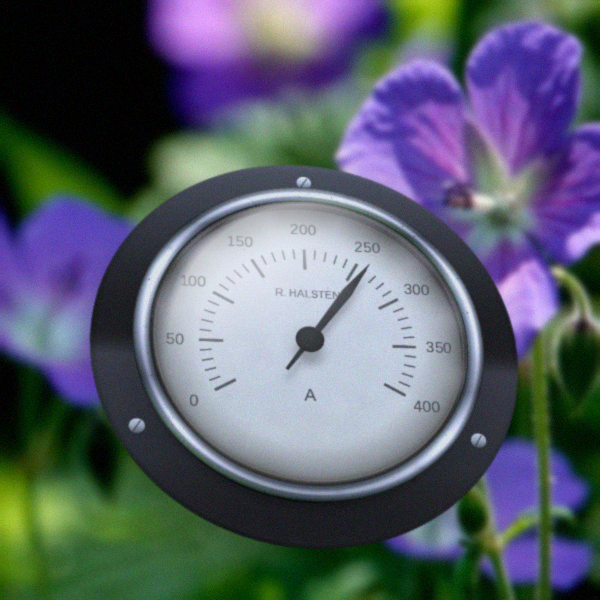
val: 260A
